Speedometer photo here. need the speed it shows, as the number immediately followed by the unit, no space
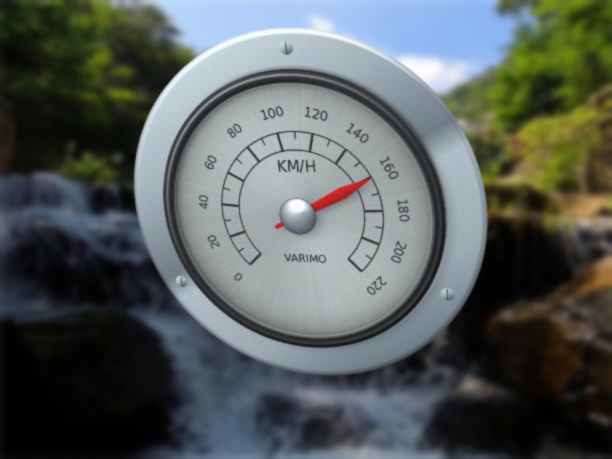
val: 160km/h
